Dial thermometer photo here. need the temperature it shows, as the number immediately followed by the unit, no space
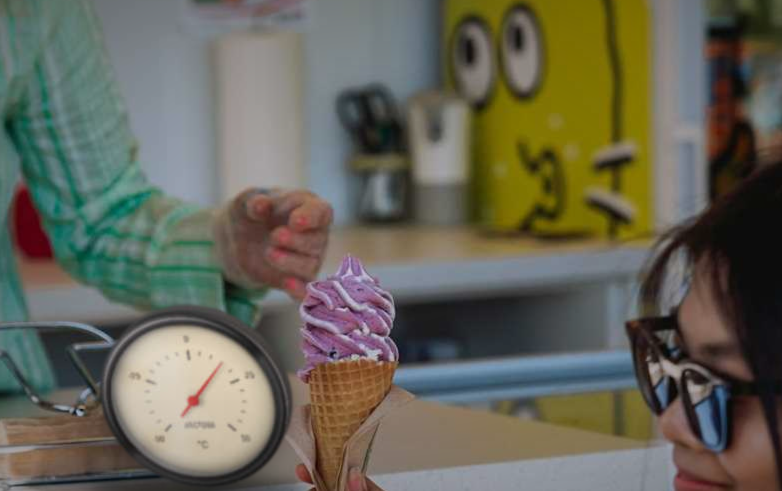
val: 15°C
